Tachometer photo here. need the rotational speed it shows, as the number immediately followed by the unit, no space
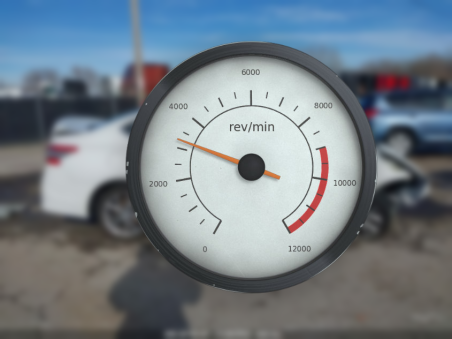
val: 3250rpm
